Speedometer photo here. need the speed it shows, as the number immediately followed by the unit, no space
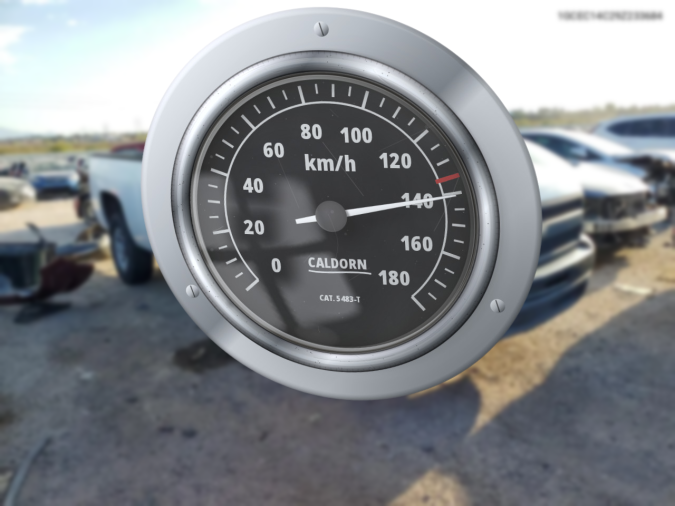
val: 140km/h
